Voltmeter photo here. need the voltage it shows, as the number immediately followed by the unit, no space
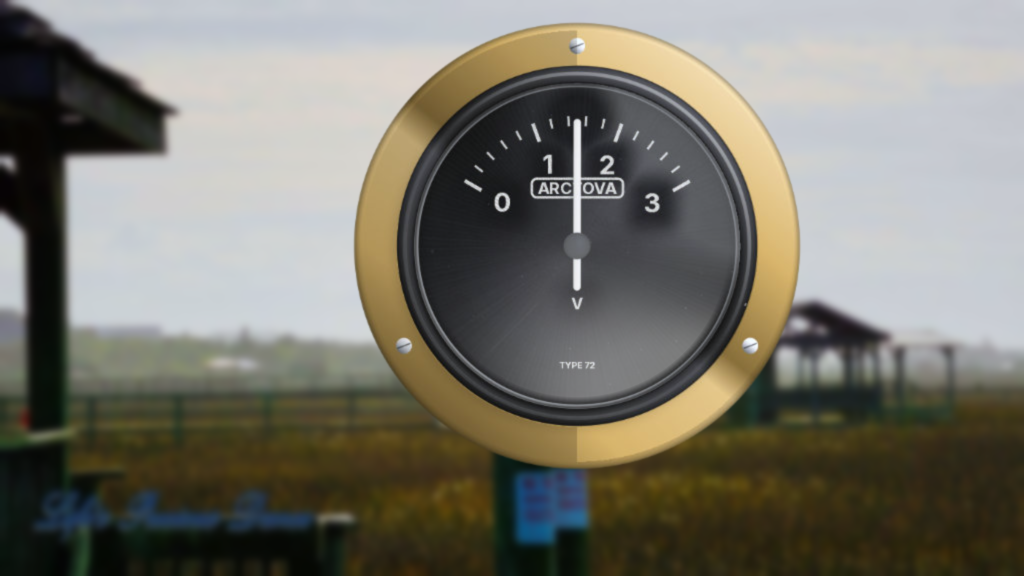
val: 1.5V
